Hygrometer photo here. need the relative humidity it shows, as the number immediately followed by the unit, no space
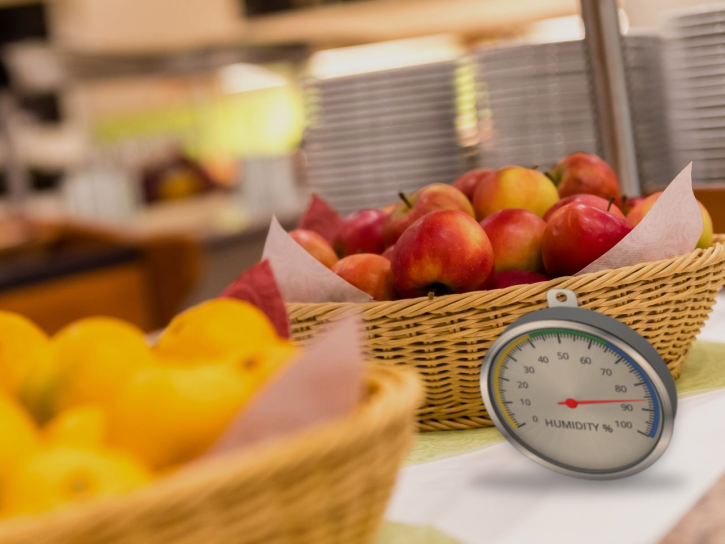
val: 85%
